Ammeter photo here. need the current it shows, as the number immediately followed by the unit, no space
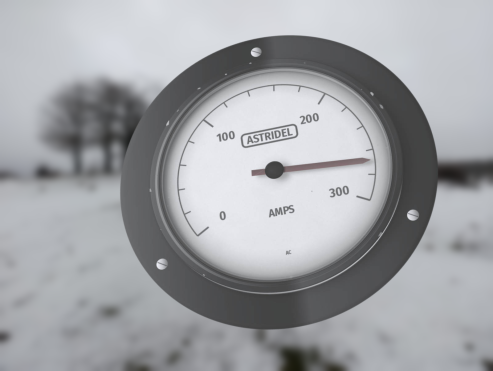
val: 270A
